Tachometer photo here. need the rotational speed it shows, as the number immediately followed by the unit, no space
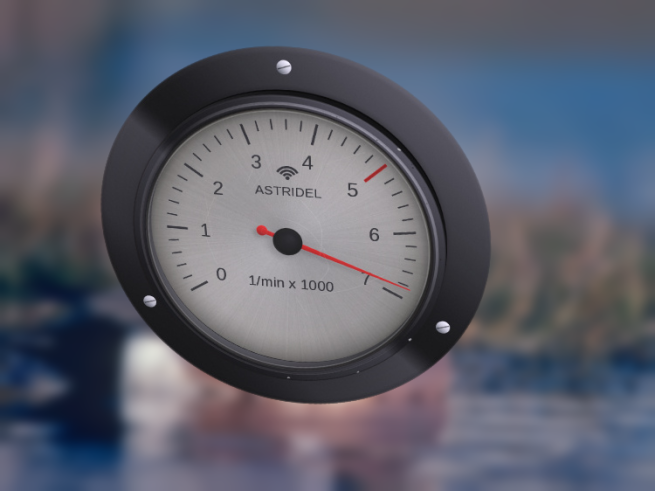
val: 6800rpm
